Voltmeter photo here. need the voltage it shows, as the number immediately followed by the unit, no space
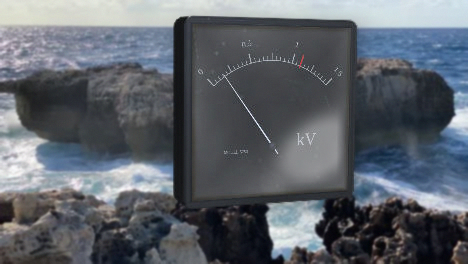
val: 0.15kV
